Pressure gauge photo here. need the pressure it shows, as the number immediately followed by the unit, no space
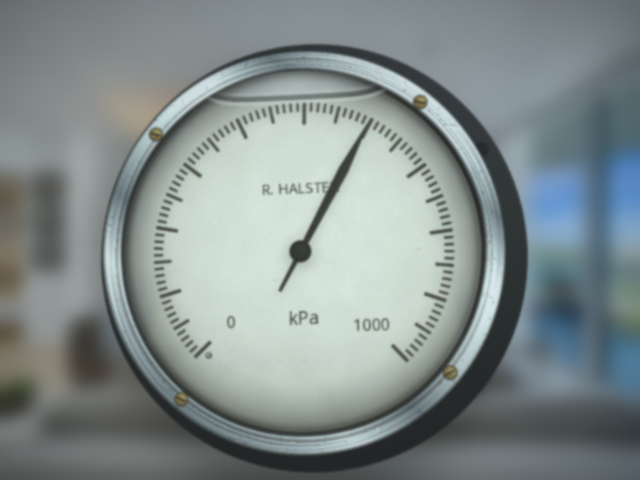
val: 600kPa
